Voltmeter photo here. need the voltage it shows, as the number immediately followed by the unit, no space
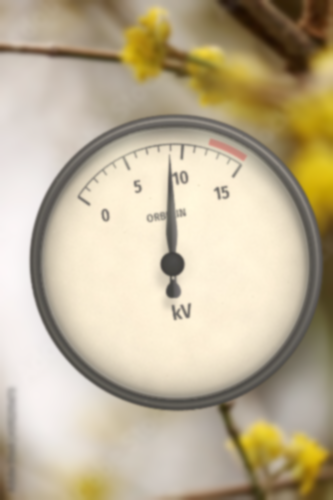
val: 9kV
